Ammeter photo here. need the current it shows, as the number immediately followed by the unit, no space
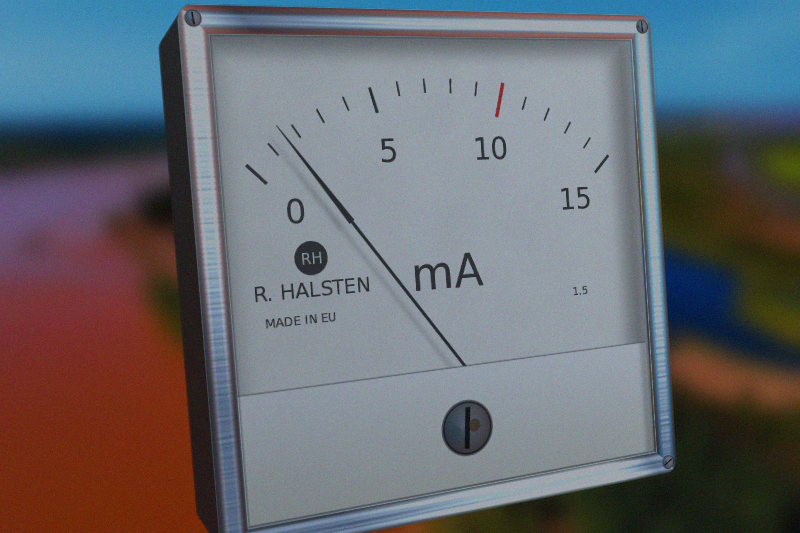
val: 1.5mA
